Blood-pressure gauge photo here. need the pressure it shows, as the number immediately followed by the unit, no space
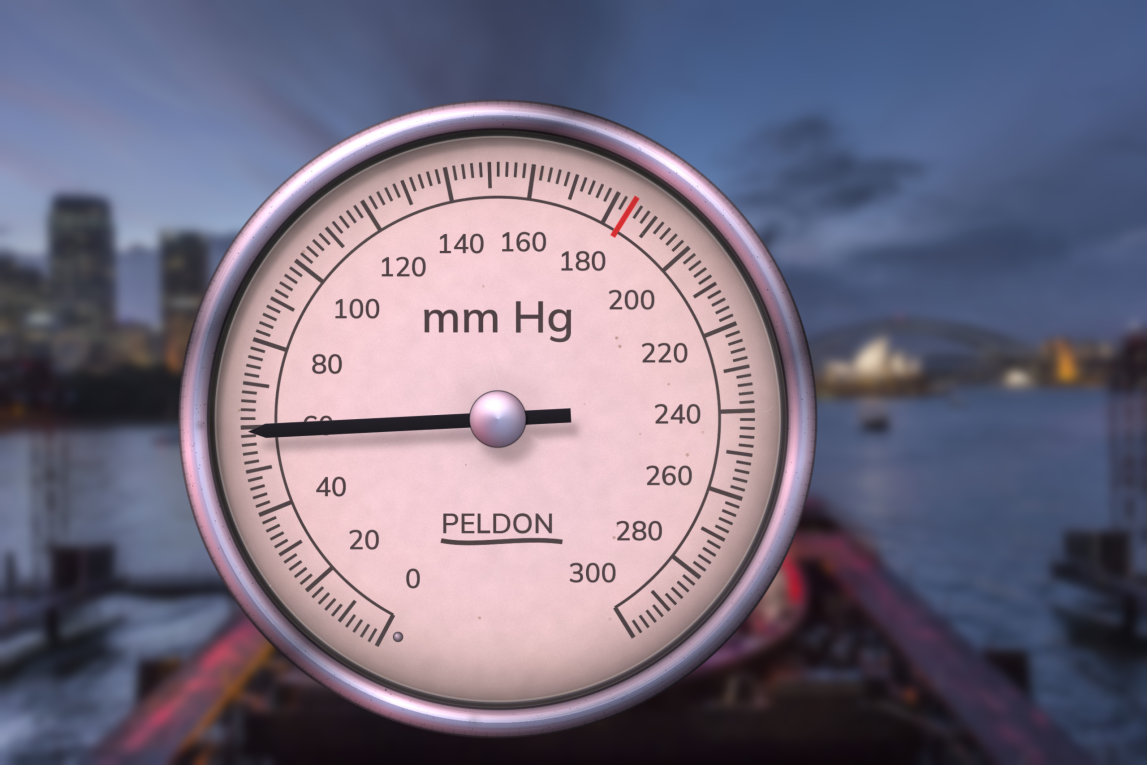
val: 59mmHg
